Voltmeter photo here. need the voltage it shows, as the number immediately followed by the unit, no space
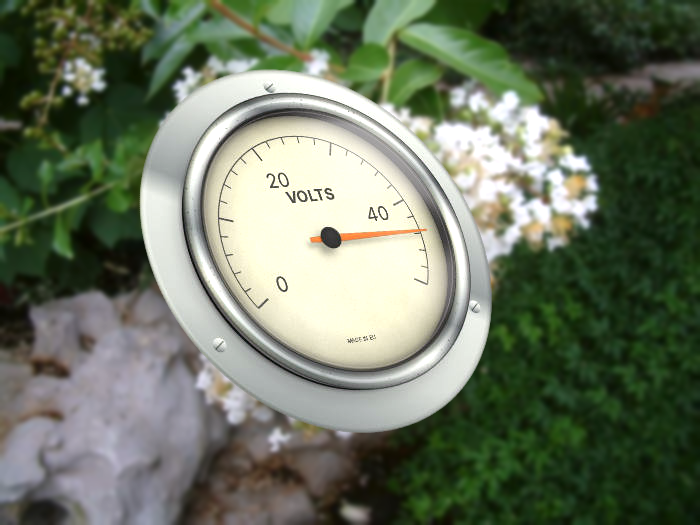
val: 44V
